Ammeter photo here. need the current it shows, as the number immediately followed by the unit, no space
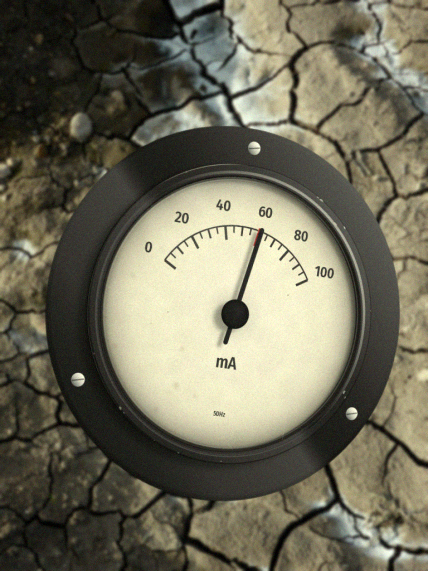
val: 60mA
